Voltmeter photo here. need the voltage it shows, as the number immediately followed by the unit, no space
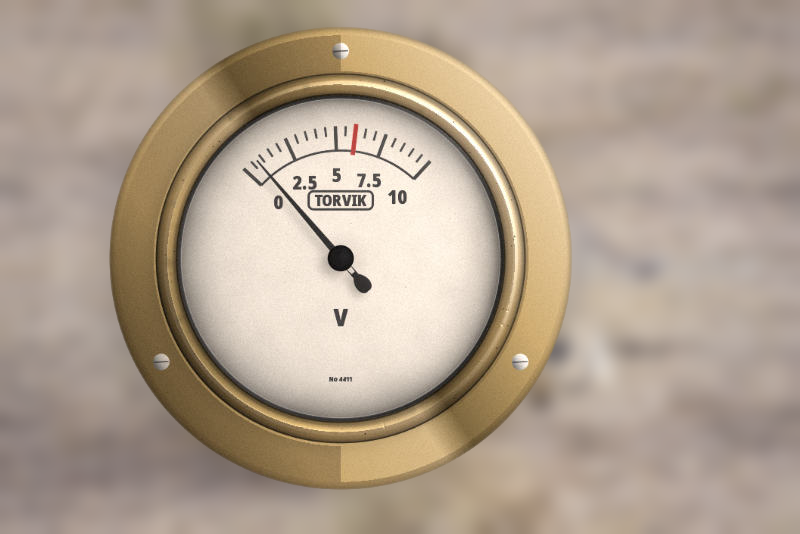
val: 0.75V
